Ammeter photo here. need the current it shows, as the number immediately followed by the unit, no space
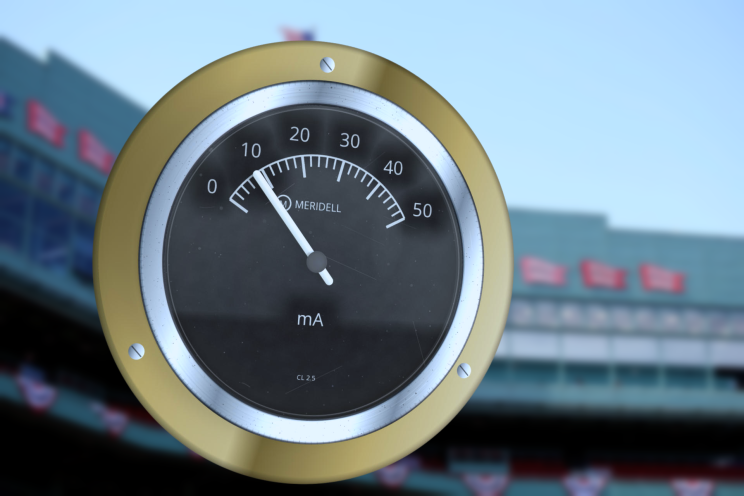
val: 8mA
